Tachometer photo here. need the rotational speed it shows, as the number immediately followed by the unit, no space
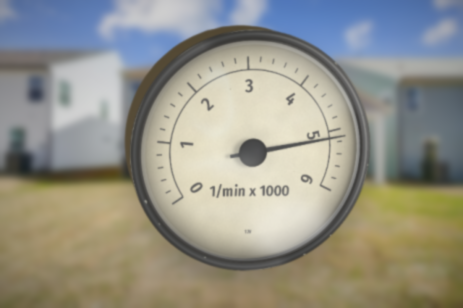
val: 5100rpm
